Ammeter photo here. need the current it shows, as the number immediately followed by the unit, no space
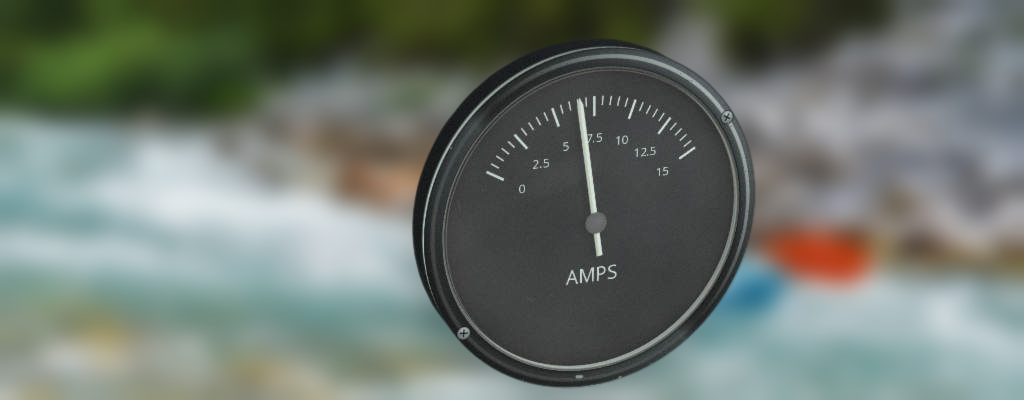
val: 6.5A
